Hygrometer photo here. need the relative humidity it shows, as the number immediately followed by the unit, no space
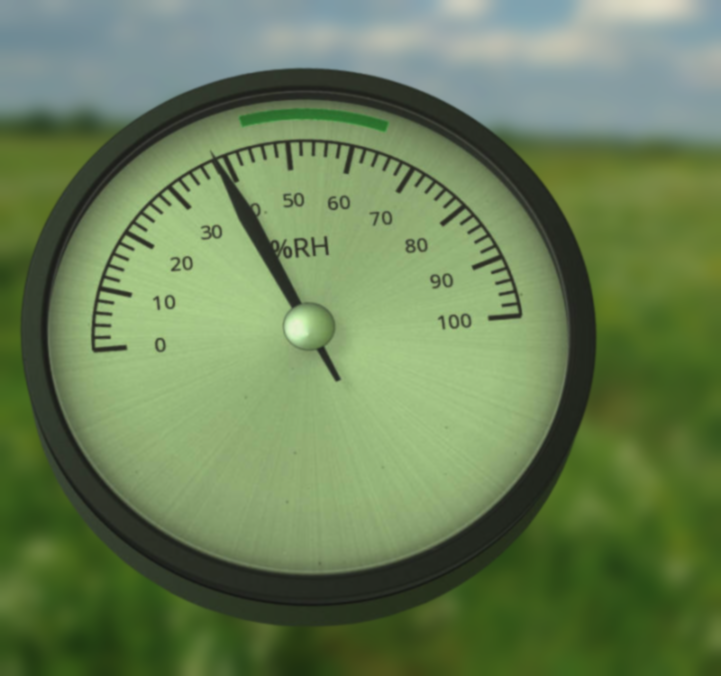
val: 38%
